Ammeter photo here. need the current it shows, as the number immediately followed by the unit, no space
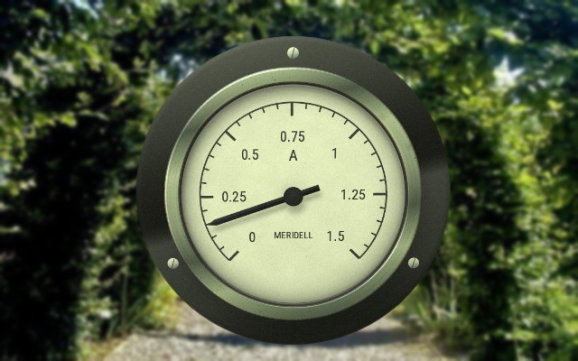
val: 0.15A
